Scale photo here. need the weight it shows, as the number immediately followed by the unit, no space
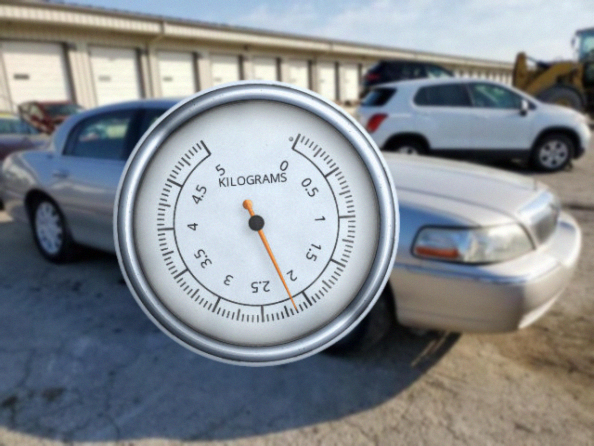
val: 2.15kg
